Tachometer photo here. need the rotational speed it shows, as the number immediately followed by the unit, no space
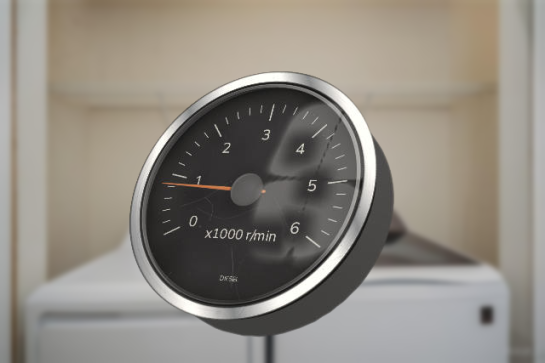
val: 800rpm
